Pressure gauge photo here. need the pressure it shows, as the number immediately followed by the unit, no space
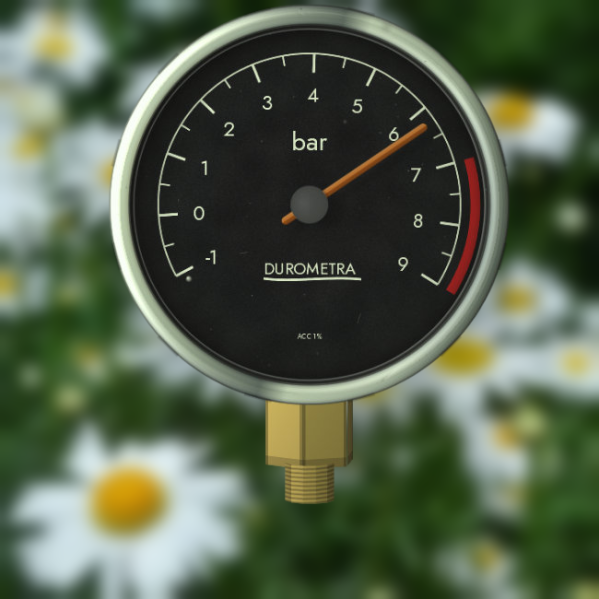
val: 6.25bar
